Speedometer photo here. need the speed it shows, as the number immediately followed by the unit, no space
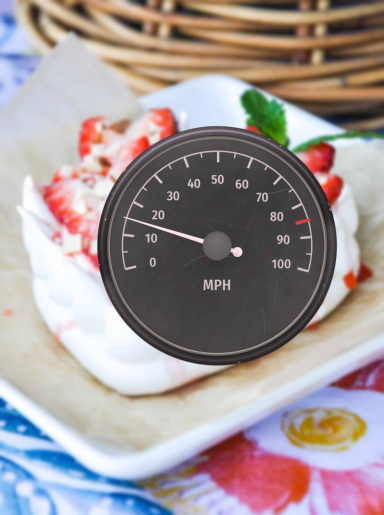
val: 15mph
